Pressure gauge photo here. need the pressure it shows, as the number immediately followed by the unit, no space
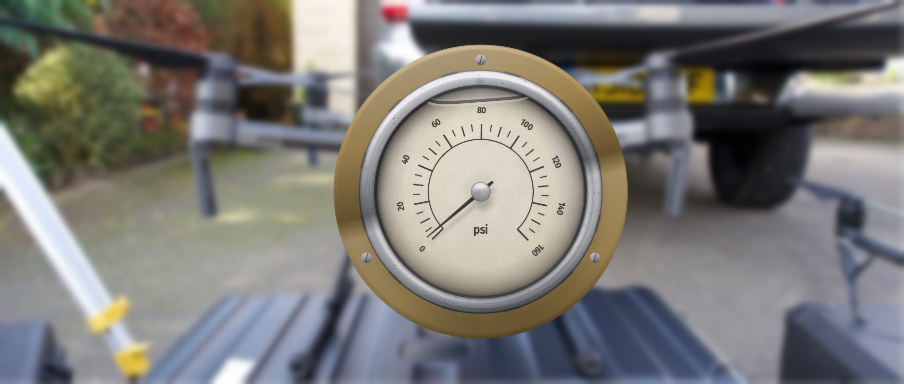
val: 2.5psi
